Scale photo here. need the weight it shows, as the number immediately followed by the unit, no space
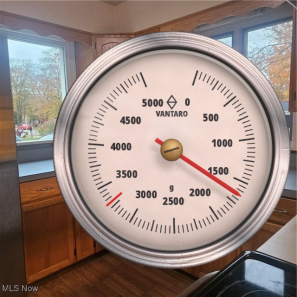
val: 1650g
